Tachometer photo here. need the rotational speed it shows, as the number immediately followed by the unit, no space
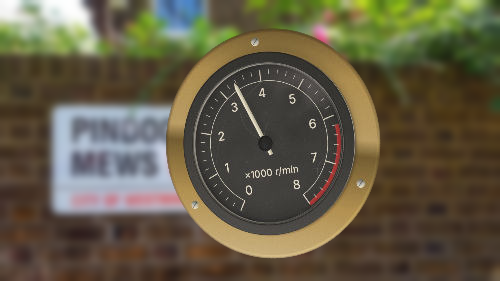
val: 3400rpm
